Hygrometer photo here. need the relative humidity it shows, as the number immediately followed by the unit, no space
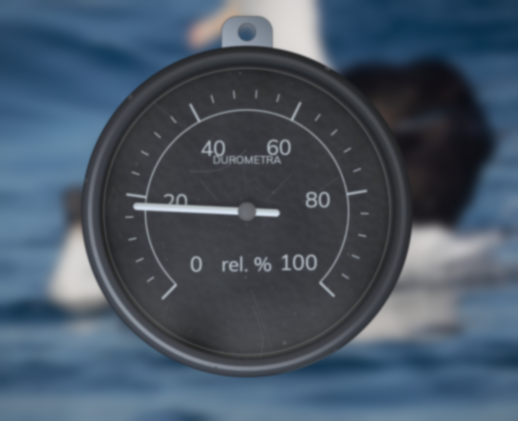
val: 18%
